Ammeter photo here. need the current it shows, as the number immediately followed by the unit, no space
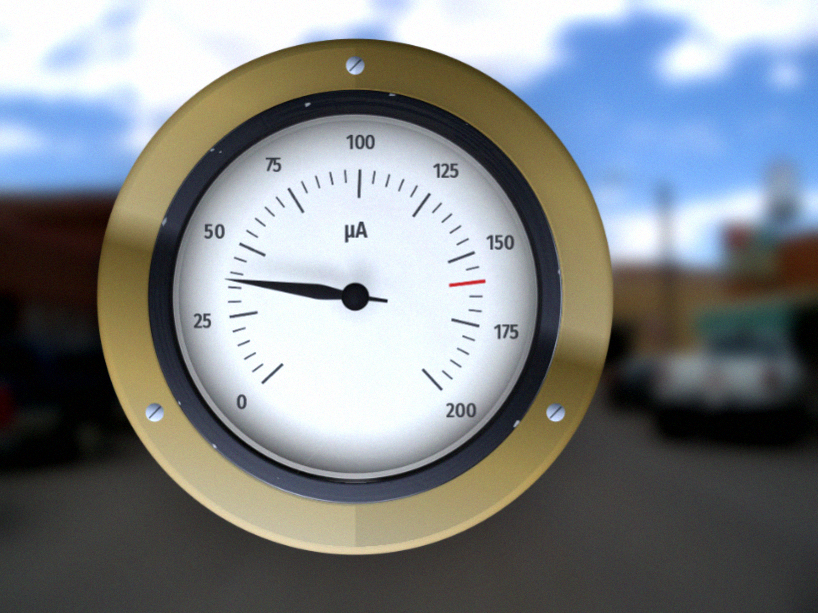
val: 37.5µA
